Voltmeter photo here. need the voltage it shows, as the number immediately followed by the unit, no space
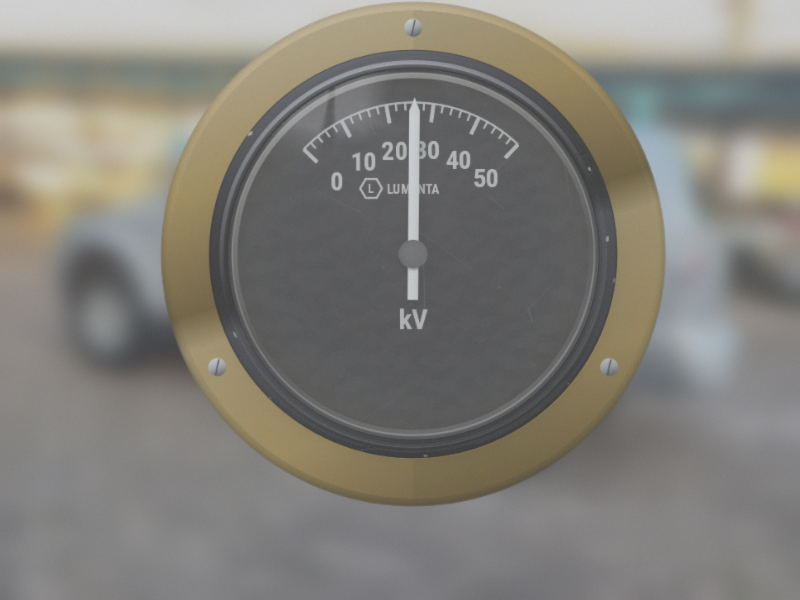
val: 26kV
